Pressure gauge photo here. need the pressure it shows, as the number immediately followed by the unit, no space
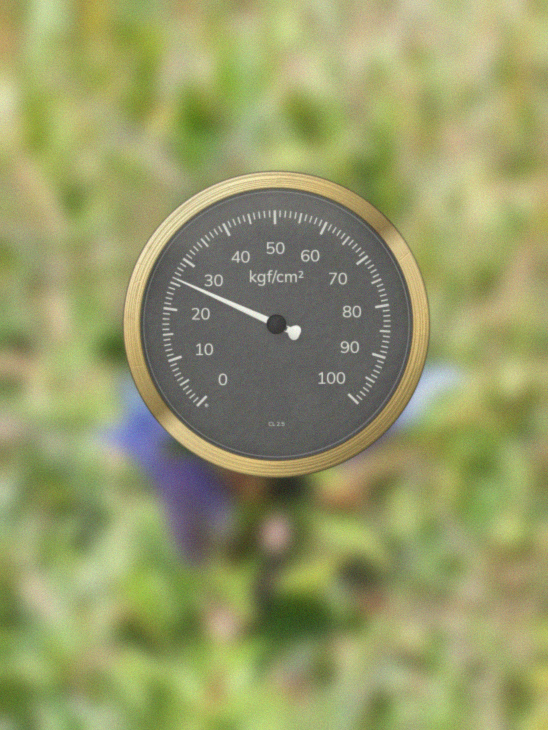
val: 26kg/cm²
